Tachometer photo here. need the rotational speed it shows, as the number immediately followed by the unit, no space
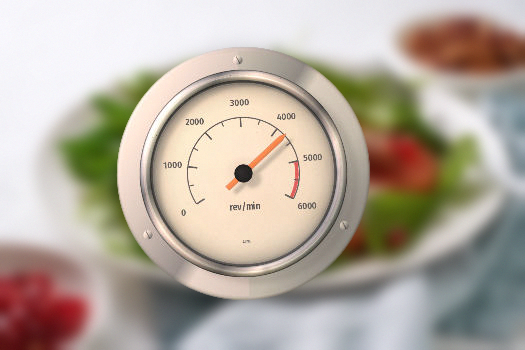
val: 4250rpm
